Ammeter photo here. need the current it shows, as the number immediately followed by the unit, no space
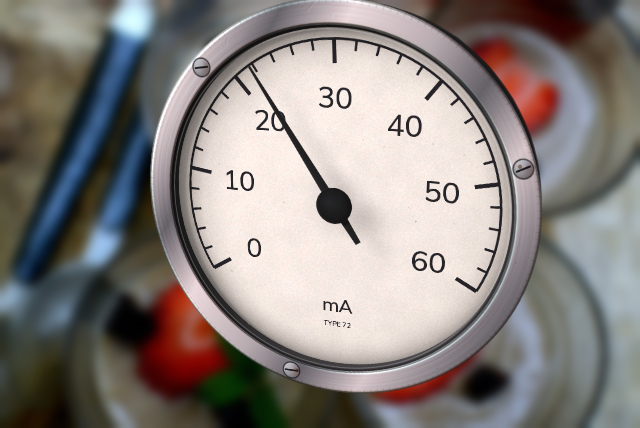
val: 22mA
